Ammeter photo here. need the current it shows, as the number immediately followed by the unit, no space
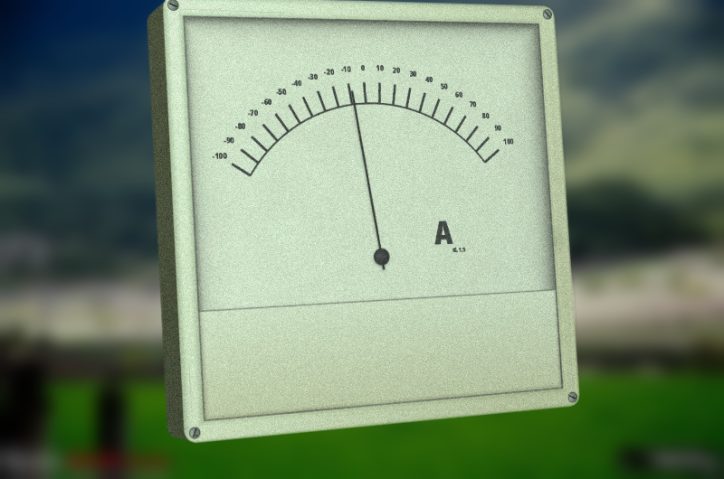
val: -10A
